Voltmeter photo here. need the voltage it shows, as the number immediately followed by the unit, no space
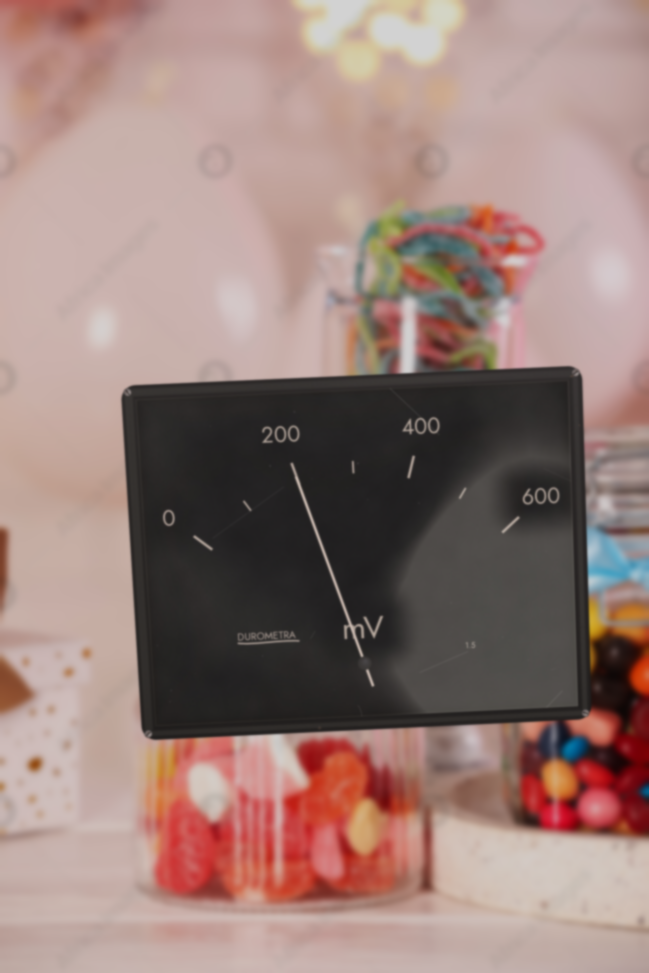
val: 200mV
